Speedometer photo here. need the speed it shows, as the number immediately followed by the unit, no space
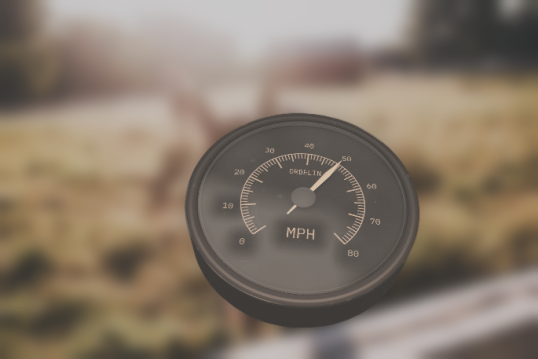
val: 50mph
